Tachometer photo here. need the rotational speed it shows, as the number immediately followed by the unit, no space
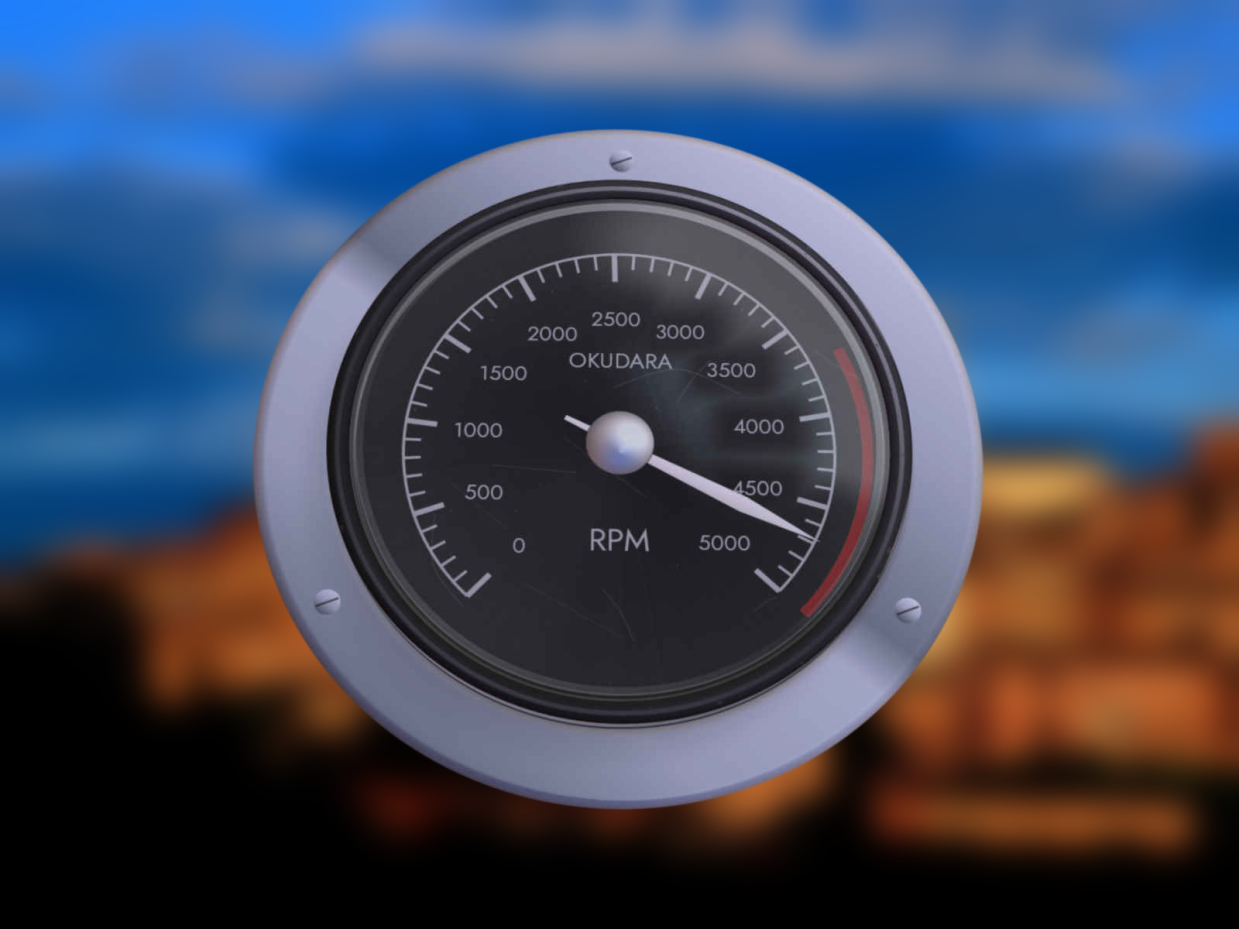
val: 4700rpm
